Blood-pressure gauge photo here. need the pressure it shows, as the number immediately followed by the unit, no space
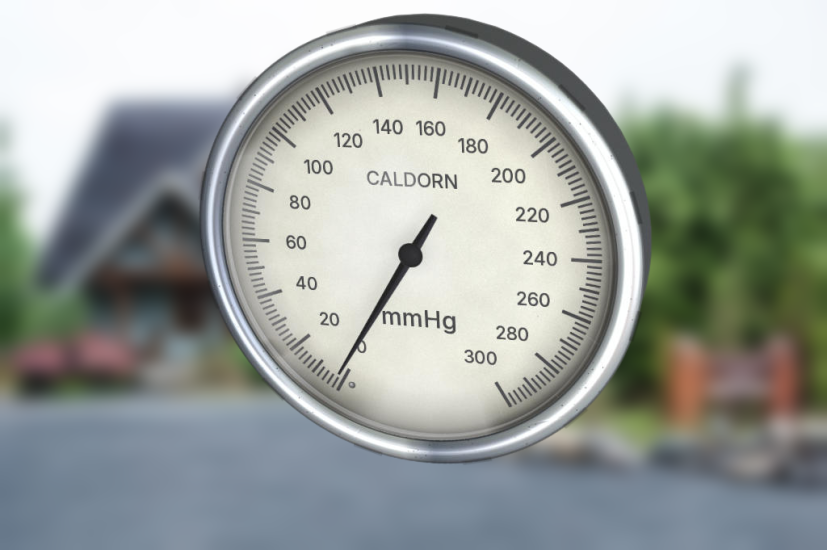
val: 2mmHg
